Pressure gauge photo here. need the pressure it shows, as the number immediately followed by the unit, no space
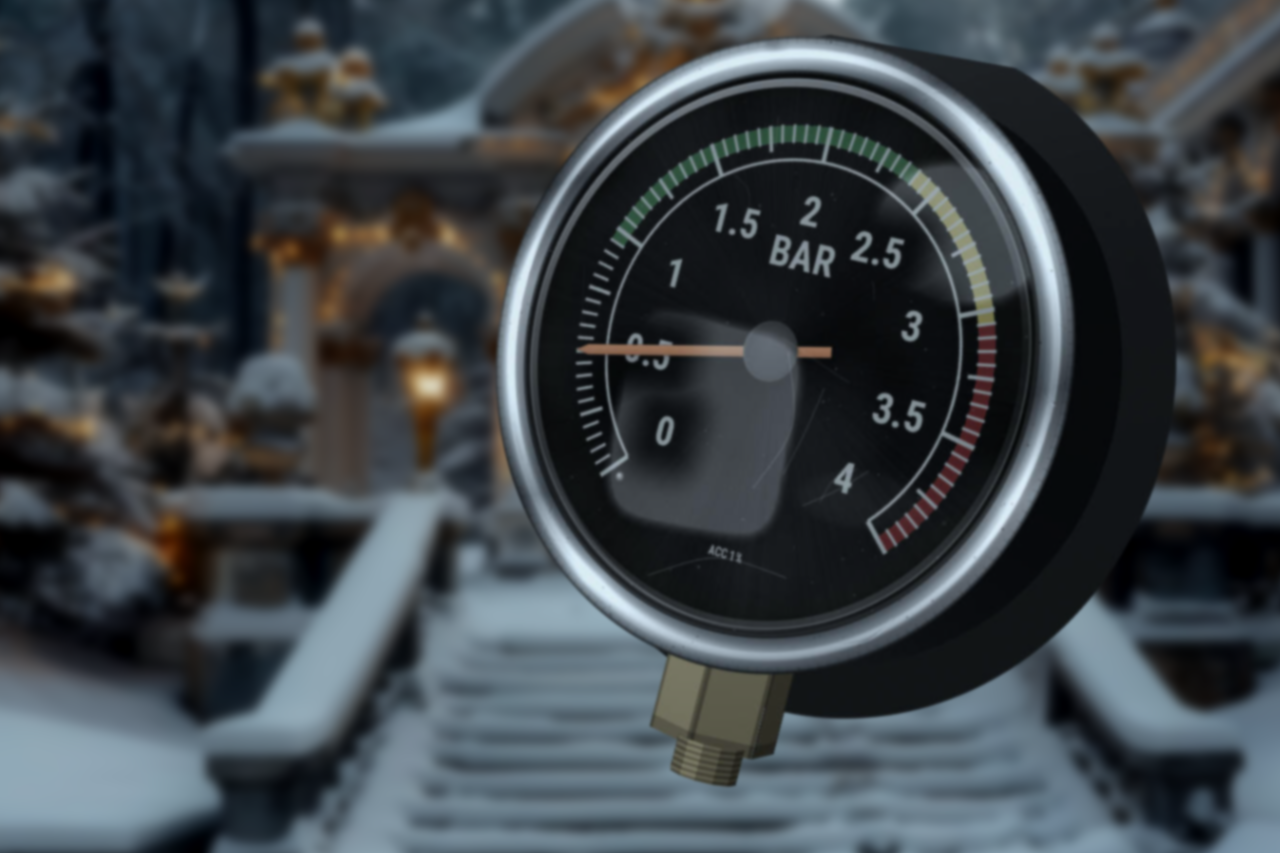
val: 0.5bar
